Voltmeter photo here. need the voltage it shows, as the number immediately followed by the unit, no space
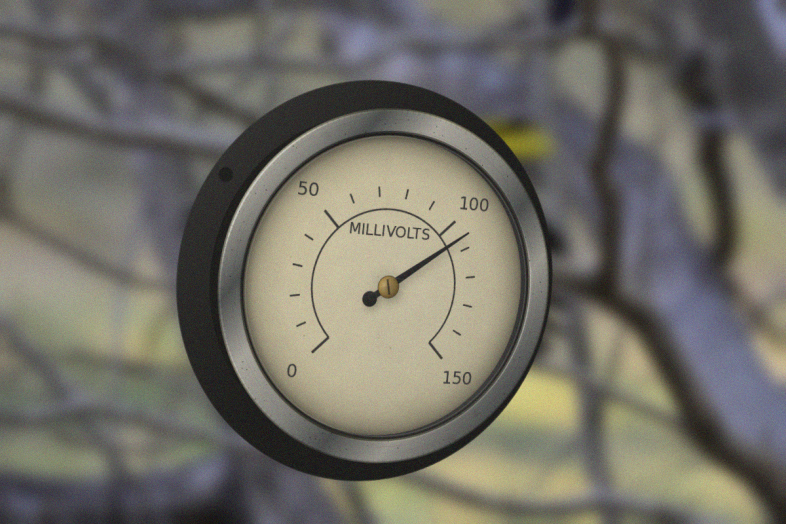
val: 105mV
